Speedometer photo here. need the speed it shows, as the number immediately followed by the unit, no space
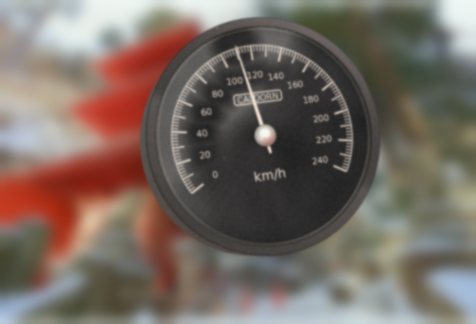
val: 110km/h
